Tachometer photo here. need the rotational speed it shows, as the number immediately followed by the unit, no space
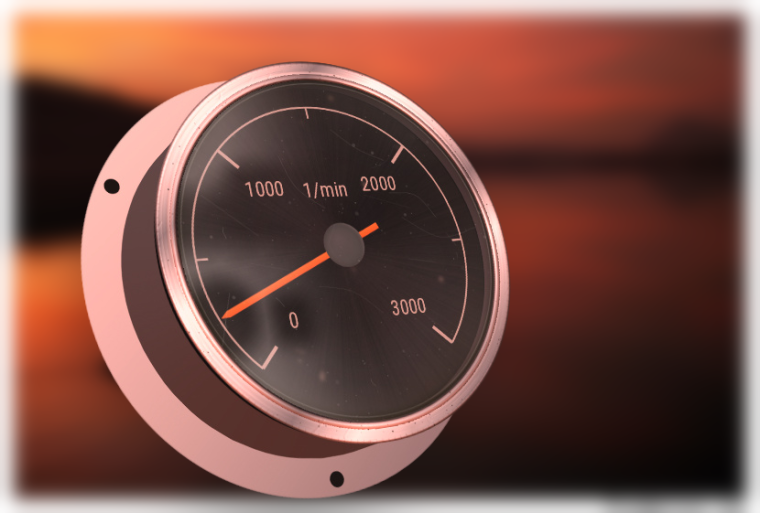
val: 250rpm
